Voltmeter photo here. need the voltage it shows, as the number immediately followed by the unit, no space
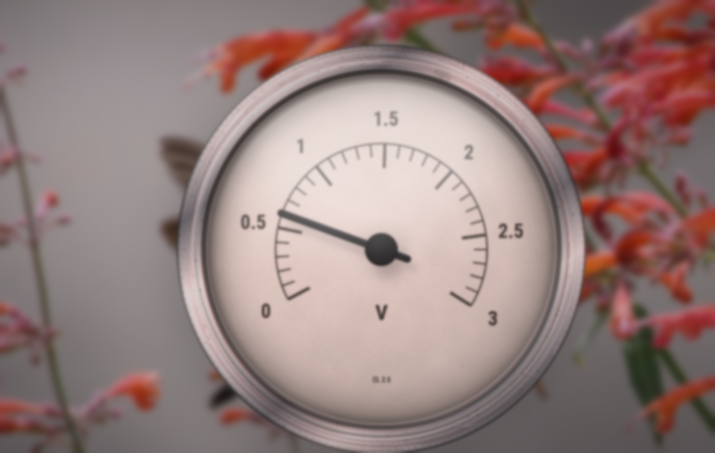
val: 0.6V
